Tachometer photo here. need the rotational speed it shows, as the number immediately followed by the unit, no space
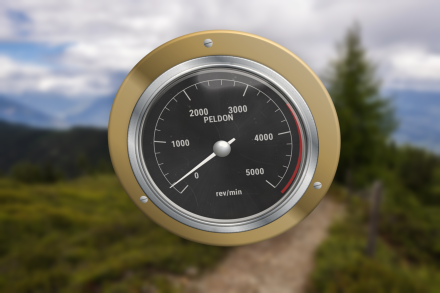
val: 200rpm
